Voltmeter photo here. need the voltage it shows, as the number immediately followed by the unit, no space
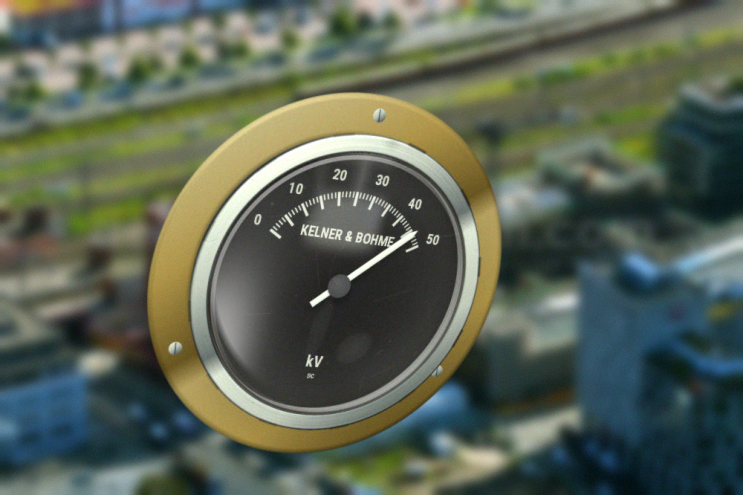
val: 45kV
